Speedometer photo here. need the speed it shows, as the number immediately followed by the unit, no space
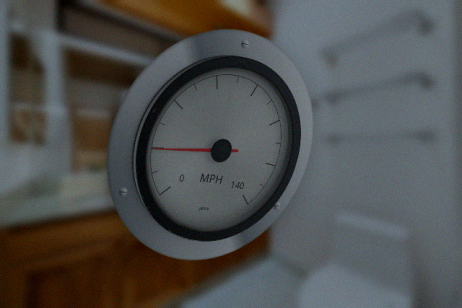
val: 20mph
